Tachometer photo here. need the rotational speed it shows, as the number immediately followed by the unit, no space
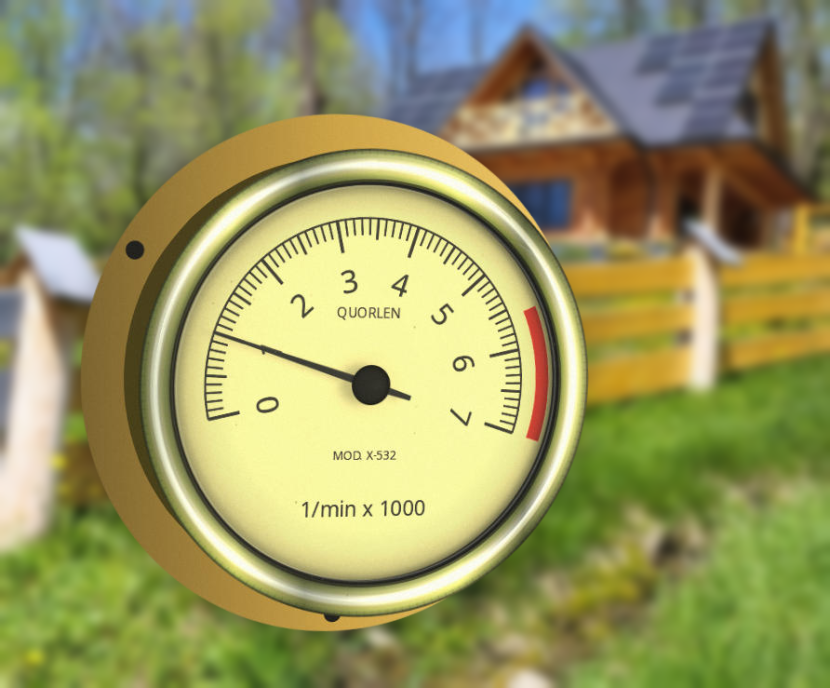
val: 1000rpm
